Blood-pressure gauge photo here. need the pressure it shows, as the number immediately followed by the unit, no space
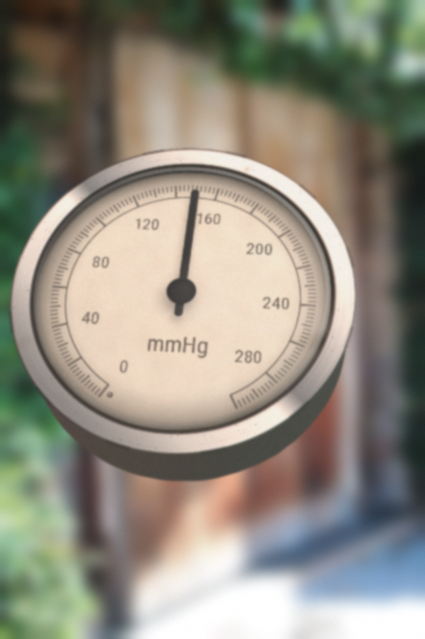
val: 150mmHg
